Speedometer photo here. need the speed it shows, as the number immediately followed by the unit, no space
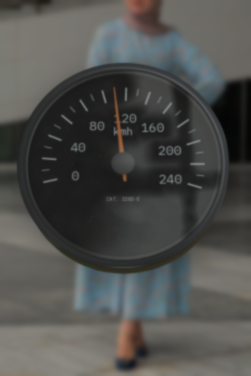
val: 110km/h
